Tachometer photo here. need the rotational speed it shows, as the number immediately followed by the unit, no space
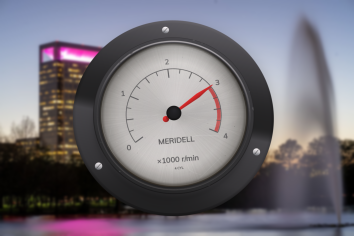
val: 3000rpm
